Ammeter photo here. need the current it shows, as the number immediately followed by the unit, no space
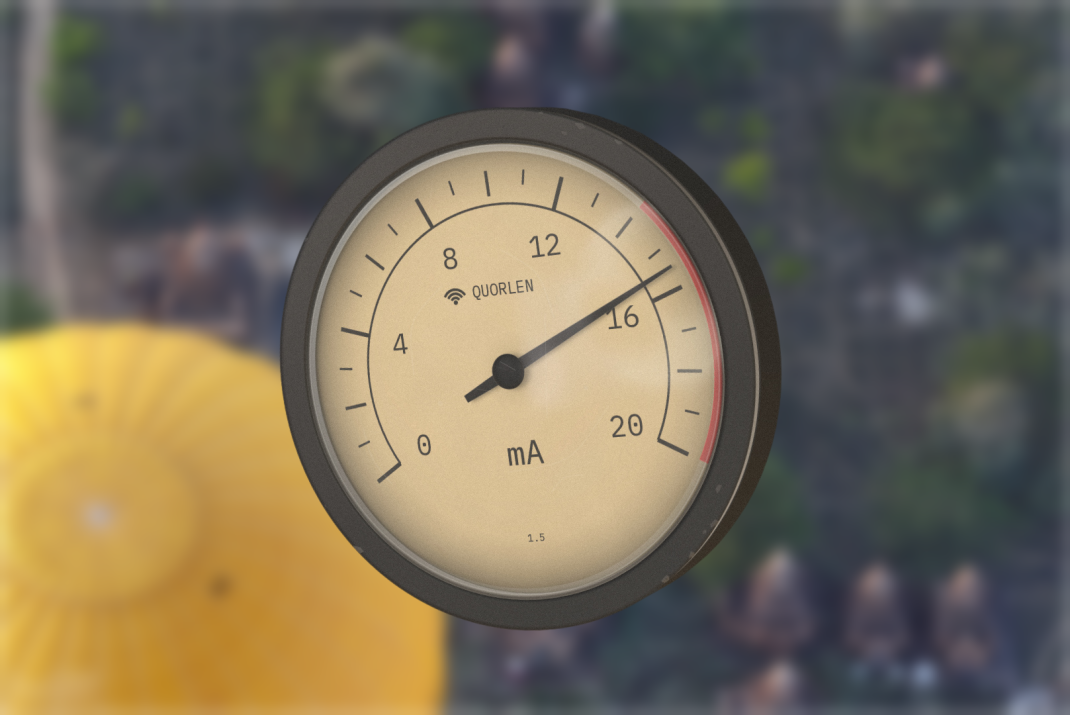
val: 15.5mA
